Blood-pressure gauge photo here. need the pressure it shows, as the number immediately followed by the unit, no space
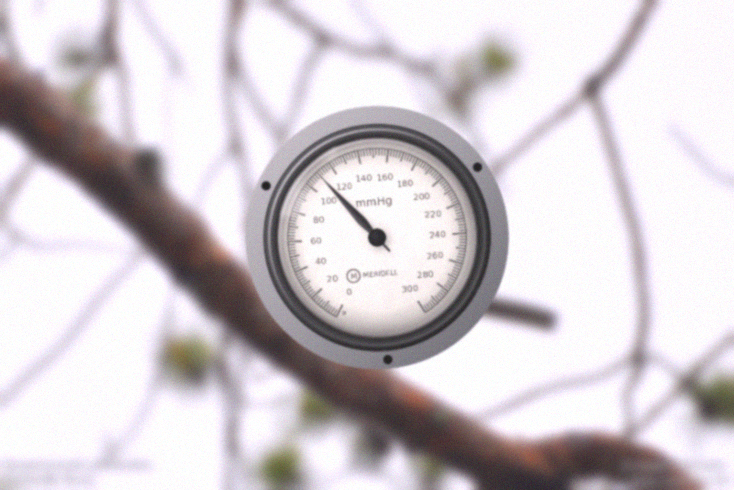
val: 110mmHg
